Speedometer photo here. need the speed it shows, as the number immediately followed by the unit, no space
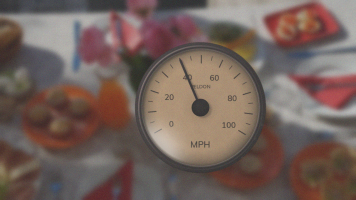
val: 40mph
